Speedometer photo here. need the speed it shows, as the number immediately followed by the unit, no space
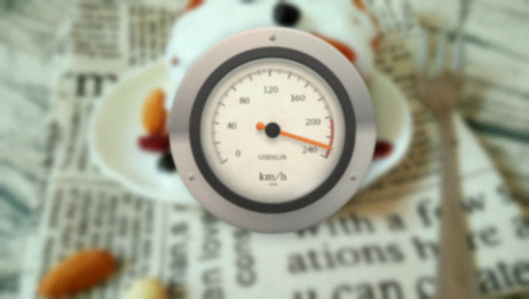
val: 230km/h
